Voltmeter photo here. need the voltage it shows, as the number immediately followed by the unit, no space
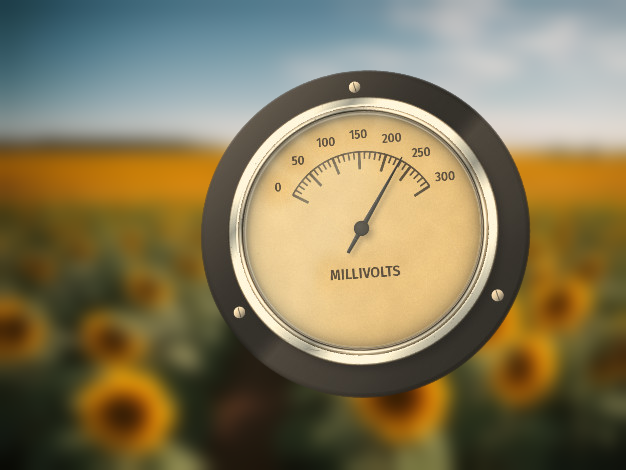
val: 230mV
